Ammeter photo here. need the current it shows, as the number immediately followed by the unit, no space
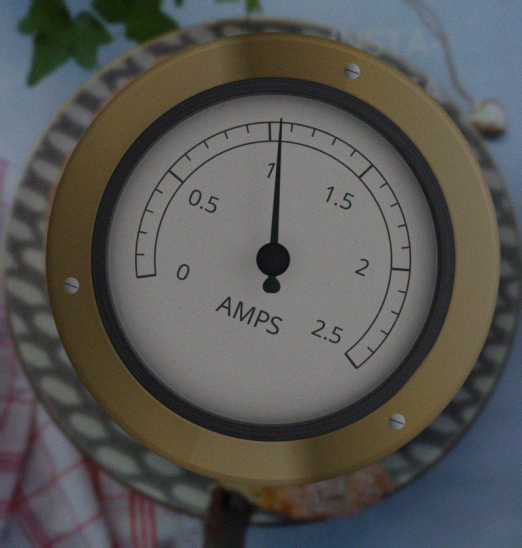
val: 1.05A
